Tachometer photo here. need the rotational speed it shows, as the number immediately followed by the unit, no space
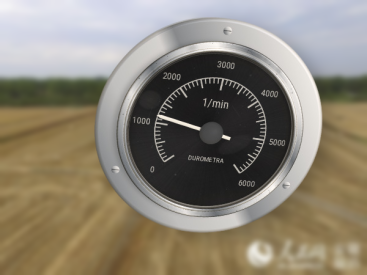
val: 1200rpm
